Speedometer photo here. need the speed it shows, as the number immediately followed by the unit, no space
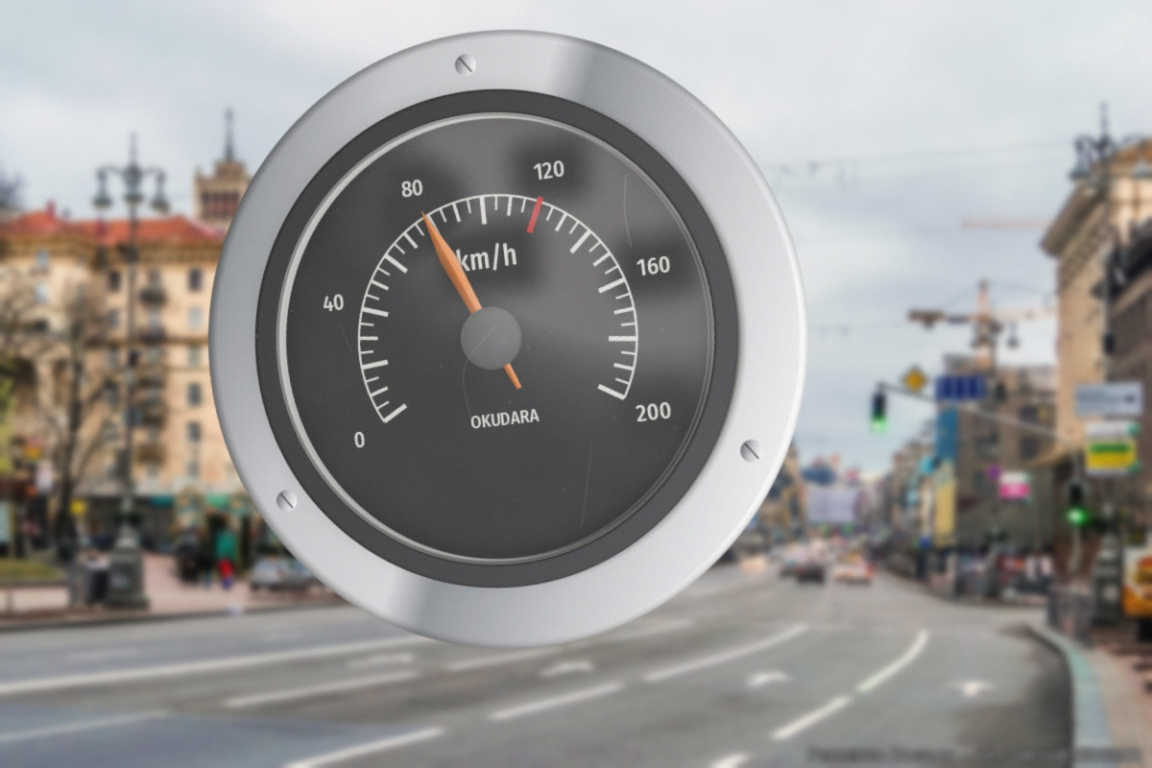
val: 80km/h
